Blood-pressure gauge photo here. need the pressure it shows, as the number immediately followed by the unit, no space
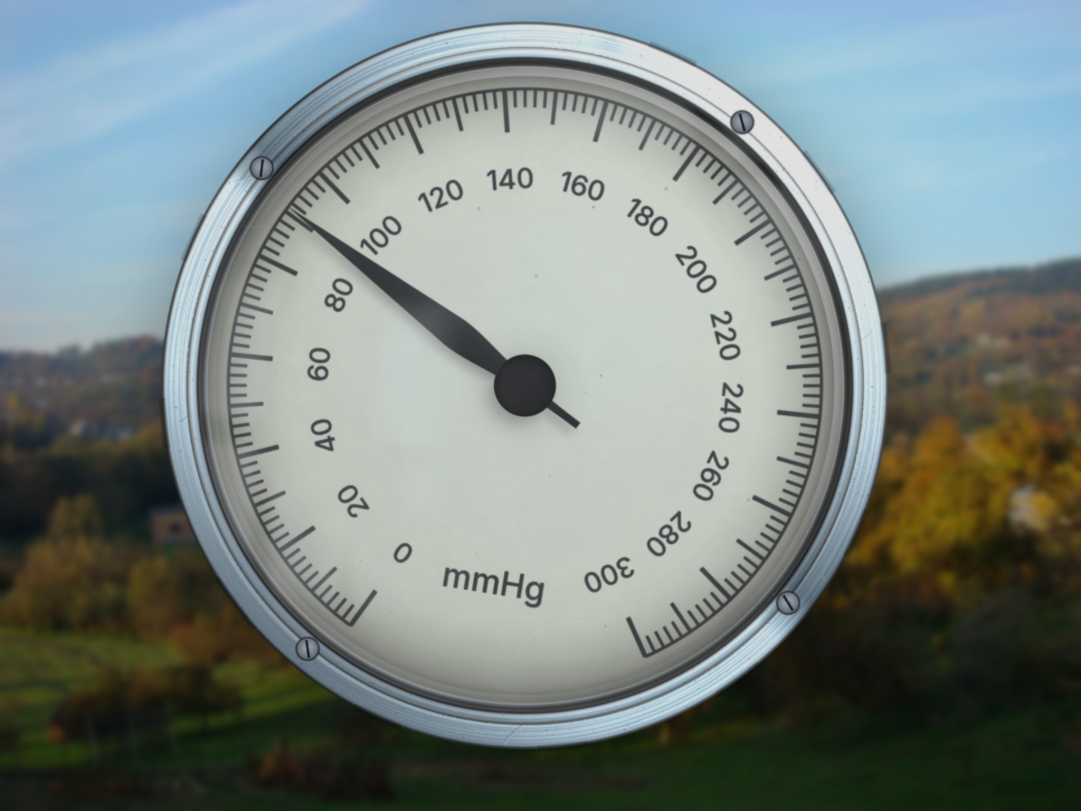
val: 91mmHg
